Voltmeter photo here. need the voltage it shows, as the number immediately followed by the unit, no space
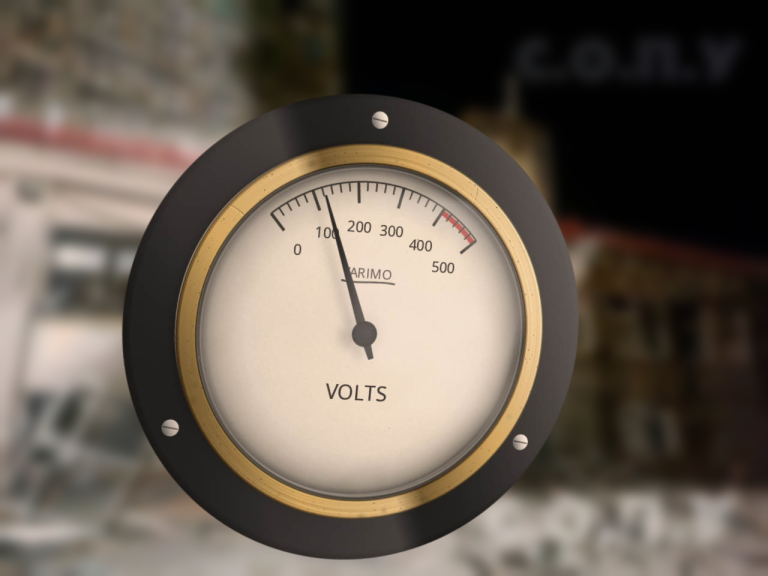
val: 120V
